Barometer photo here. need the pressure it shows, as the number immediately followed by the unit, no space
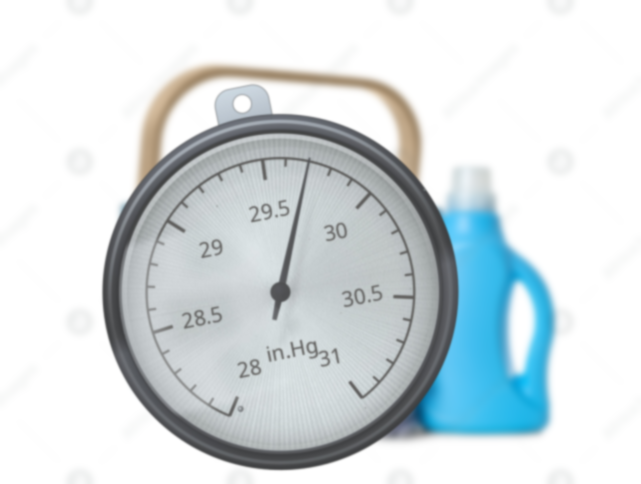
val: 29.7inHg
